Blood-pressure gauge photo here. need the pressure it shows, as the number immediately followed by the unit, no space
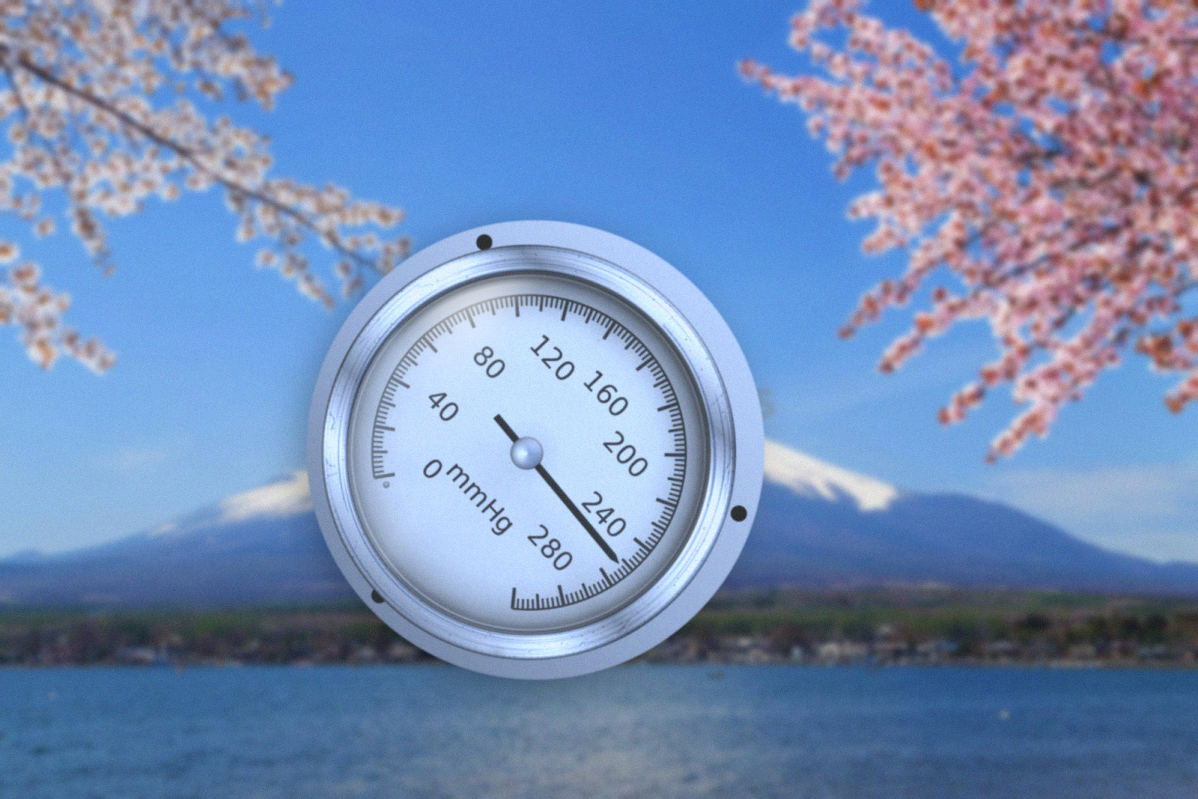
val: 252mmHg
